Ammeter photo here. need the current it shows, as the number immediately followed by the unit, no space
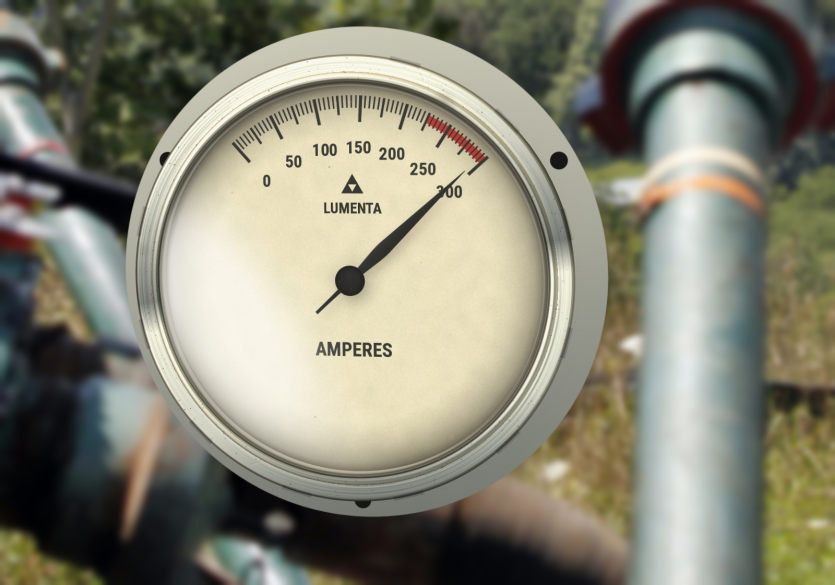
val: 295A
